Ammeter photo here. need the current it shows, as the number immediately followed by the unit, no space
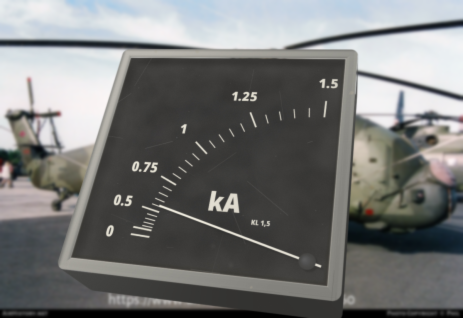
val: 0.55kA
